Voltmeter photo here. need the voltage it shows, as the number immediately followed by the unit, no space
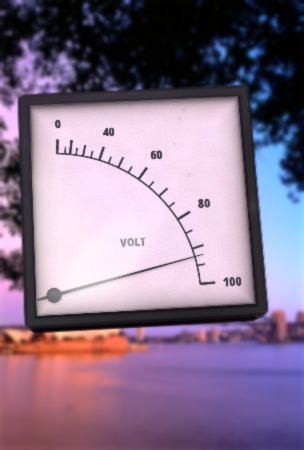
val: 92.5V
